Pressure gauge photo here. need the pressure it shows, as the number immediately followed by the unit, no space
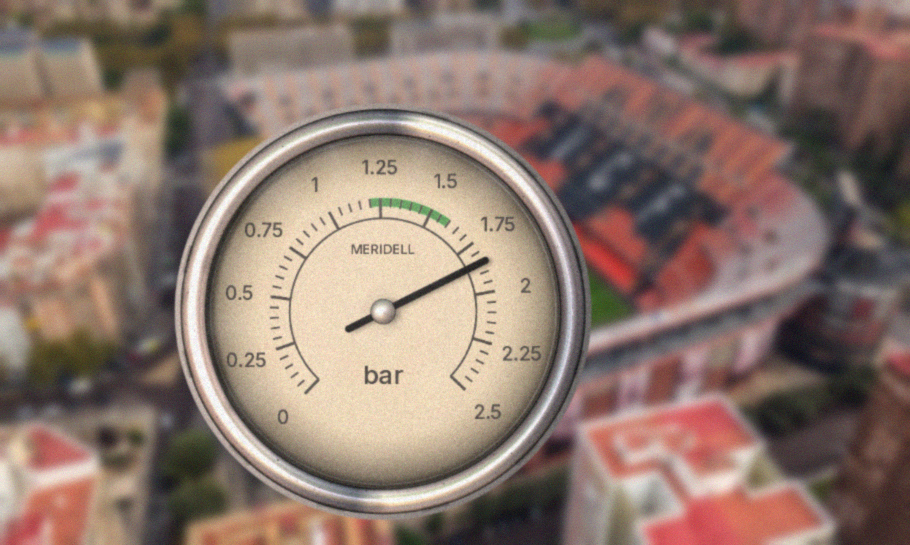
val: 1.85bar
